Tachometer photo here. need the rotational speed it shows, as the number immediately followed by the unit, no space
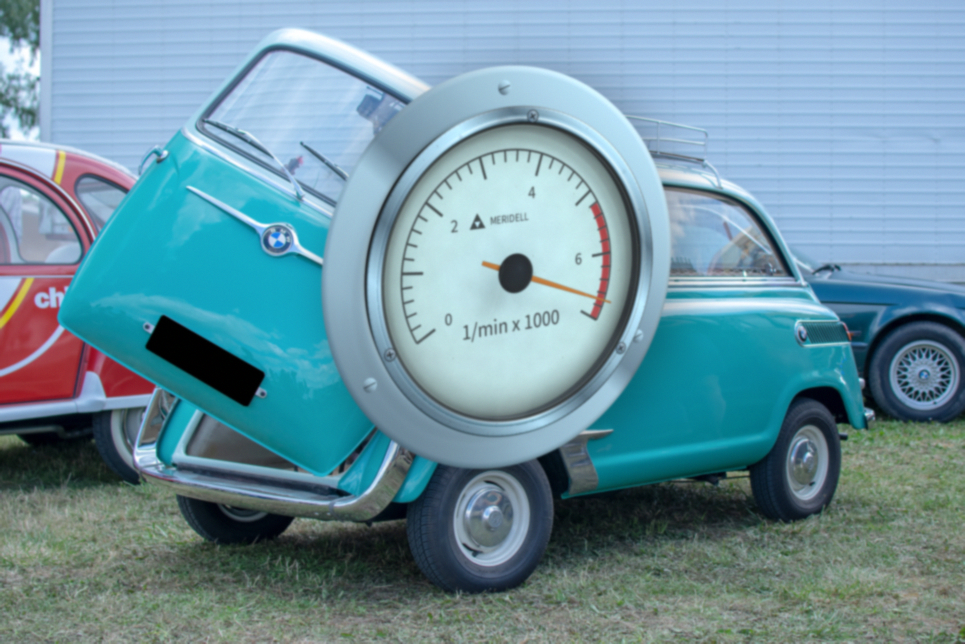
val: 6700rpm
